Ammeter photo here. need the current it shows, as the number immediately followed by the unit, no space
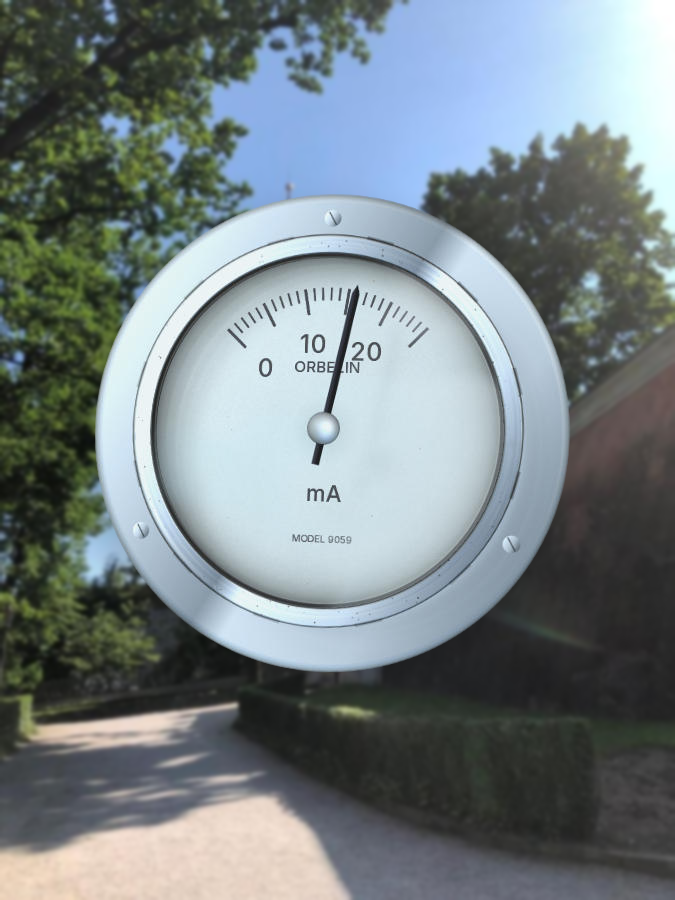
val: 16mA
